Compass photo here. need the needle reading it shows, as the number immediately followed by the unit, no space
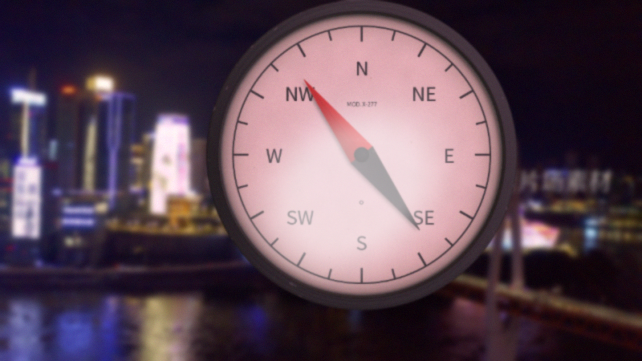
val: 322.5°
